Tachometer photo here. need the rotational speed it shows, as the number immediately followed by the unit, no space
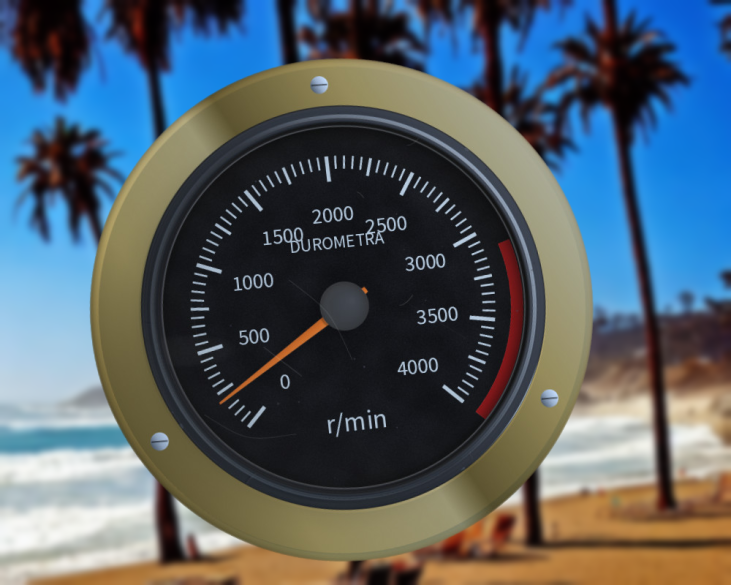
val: 200rpm
